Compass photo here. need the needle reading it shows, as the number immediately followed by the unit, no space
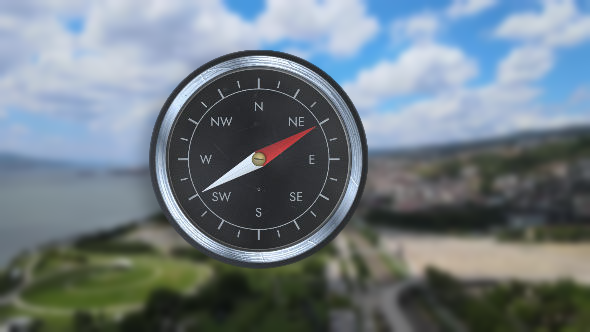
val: 60°
